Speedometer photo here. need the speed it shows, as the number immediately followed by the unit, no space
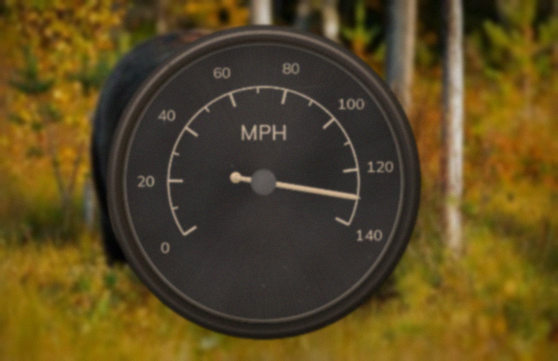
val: 130mph
